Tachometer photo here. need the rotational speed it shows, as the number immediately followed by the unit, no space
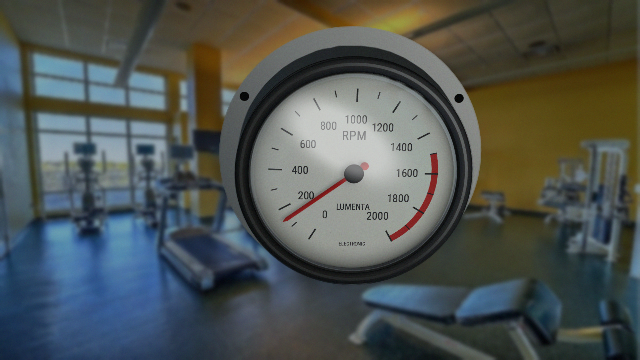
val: 150rpm
